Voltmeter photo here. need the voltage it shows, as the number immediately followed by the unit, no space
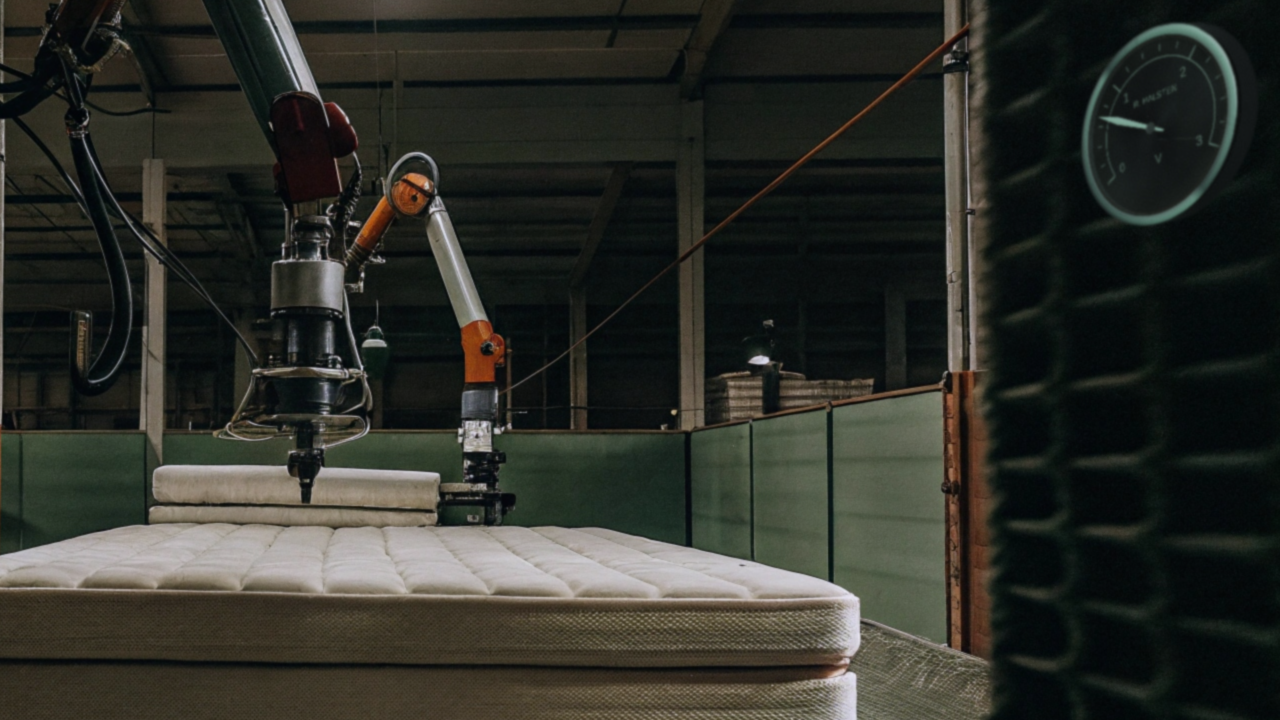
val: 0.7V
